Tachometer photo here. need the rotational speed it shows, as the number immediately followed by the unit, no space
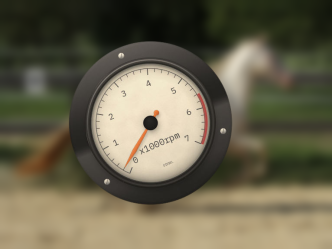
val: 200rpm
